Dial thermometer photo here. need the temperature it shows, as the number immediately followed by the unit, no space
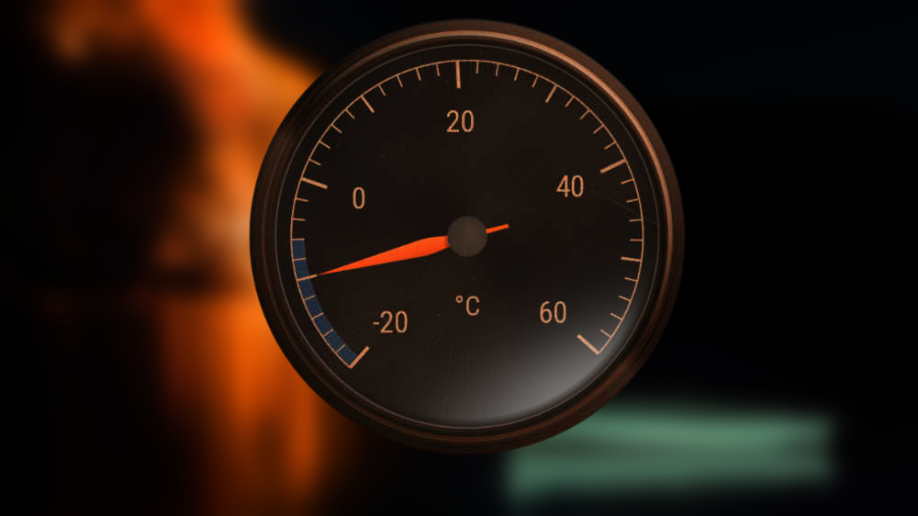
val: -10°C
